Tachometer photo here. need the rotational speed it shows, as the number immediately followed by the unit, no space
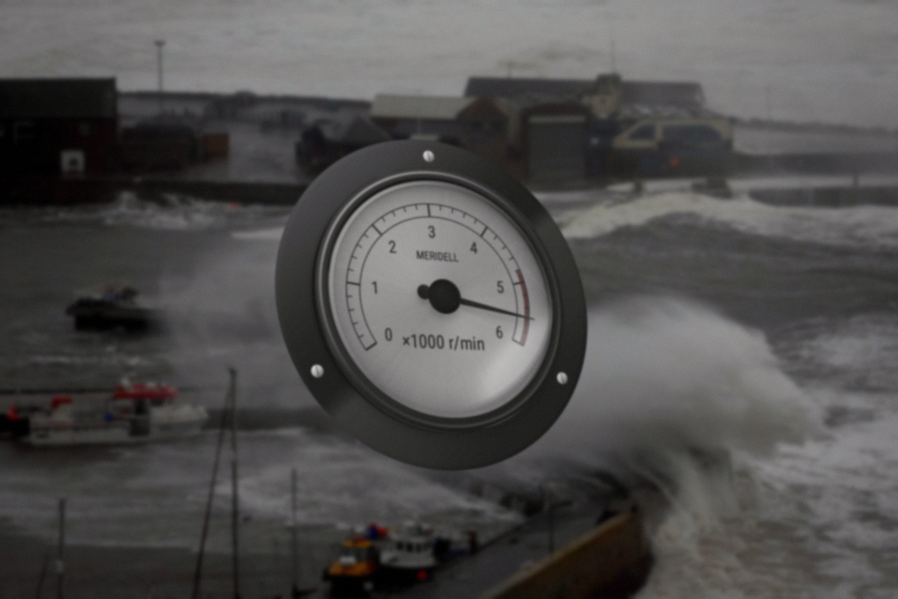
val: 5600rpm
